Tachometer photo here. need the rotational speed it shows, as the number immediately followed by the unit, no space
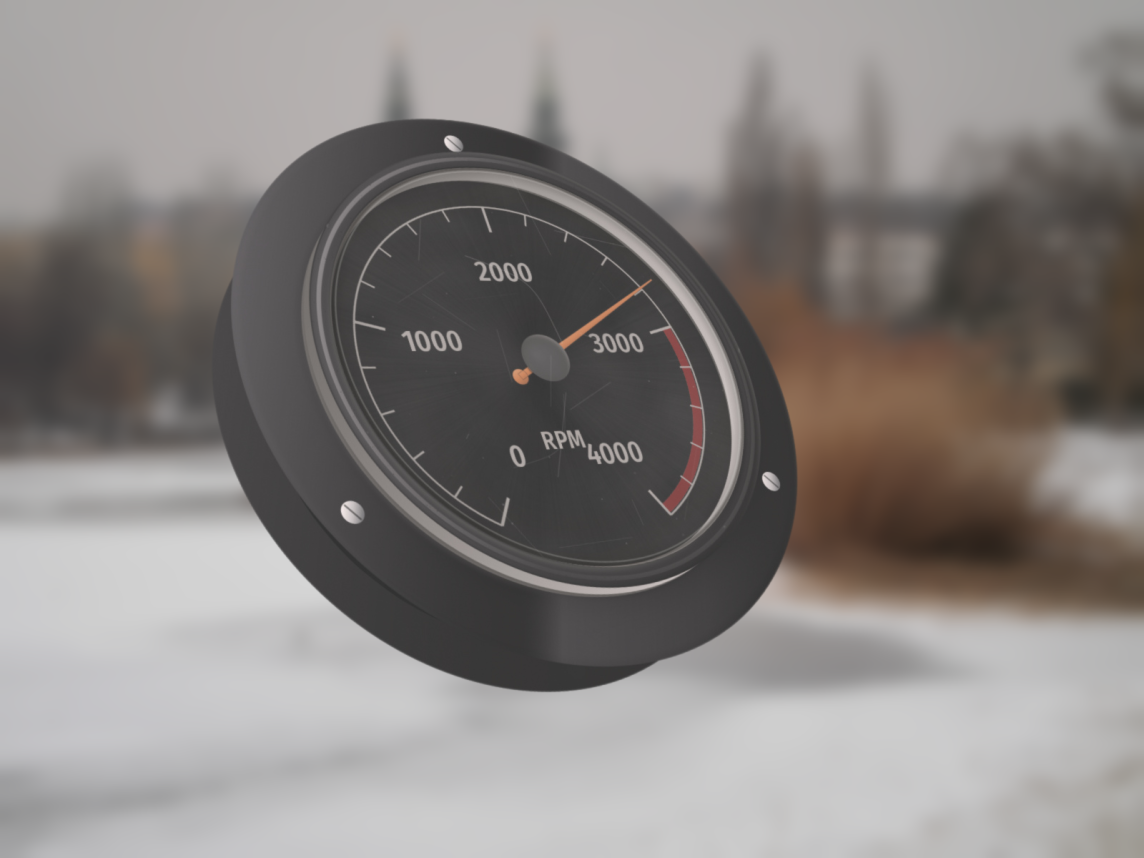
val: 2800rpm
